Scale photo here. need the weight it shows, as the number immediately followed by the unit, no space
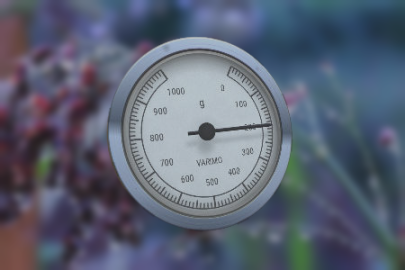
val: 200g
